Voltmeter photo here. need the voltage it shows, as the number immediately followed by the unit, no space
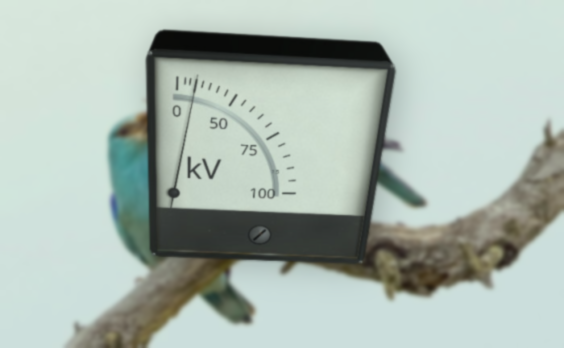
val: 25kV
